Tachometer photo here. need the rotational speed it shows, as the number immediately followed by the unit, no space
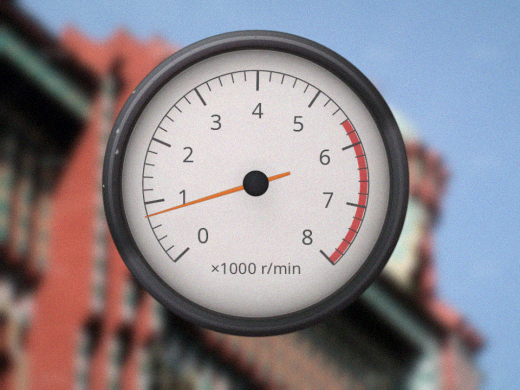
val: 800rpm
